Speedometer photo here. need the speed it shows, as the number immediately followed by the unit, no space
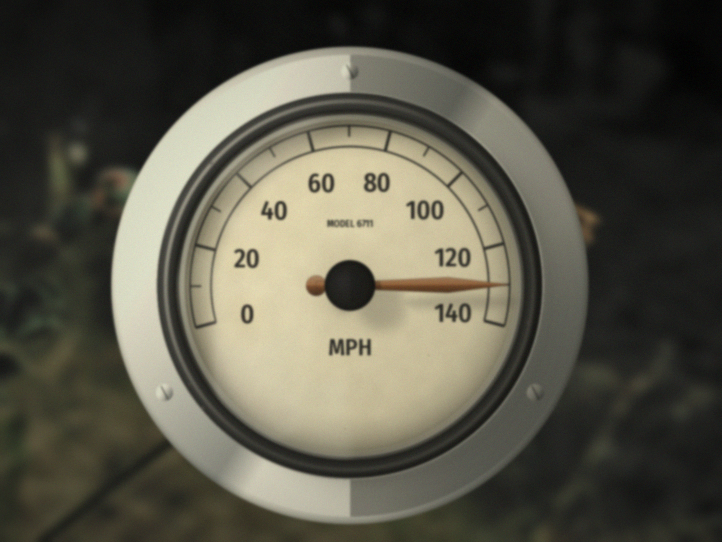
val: 130mph
